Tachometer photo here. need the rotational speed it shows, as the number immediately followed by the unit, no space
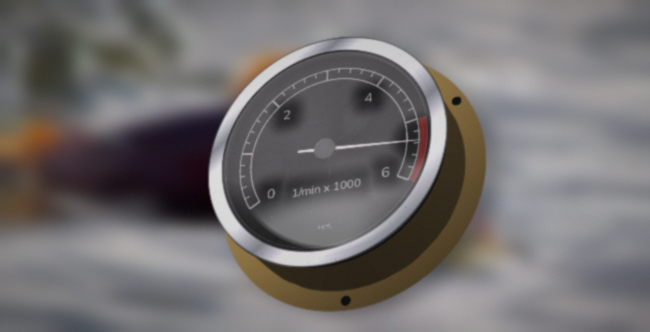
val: 5400rpm
